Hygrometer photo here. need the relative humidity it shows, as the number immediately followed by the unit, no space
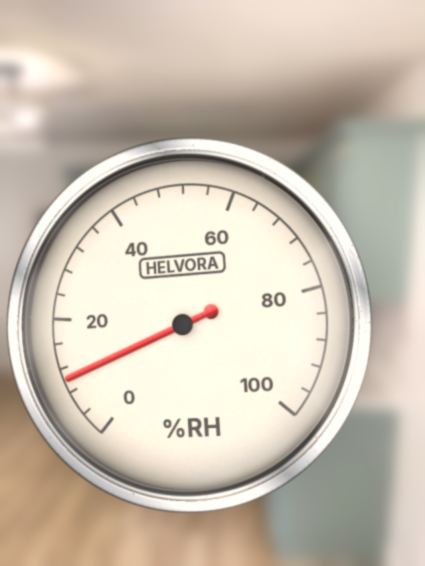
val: 10%
